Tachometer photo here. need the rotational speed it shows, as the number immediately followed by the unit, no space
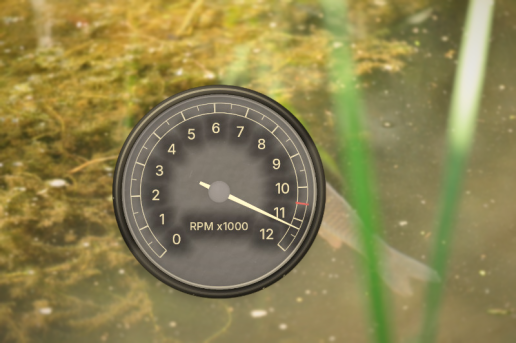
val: 11250rpm
